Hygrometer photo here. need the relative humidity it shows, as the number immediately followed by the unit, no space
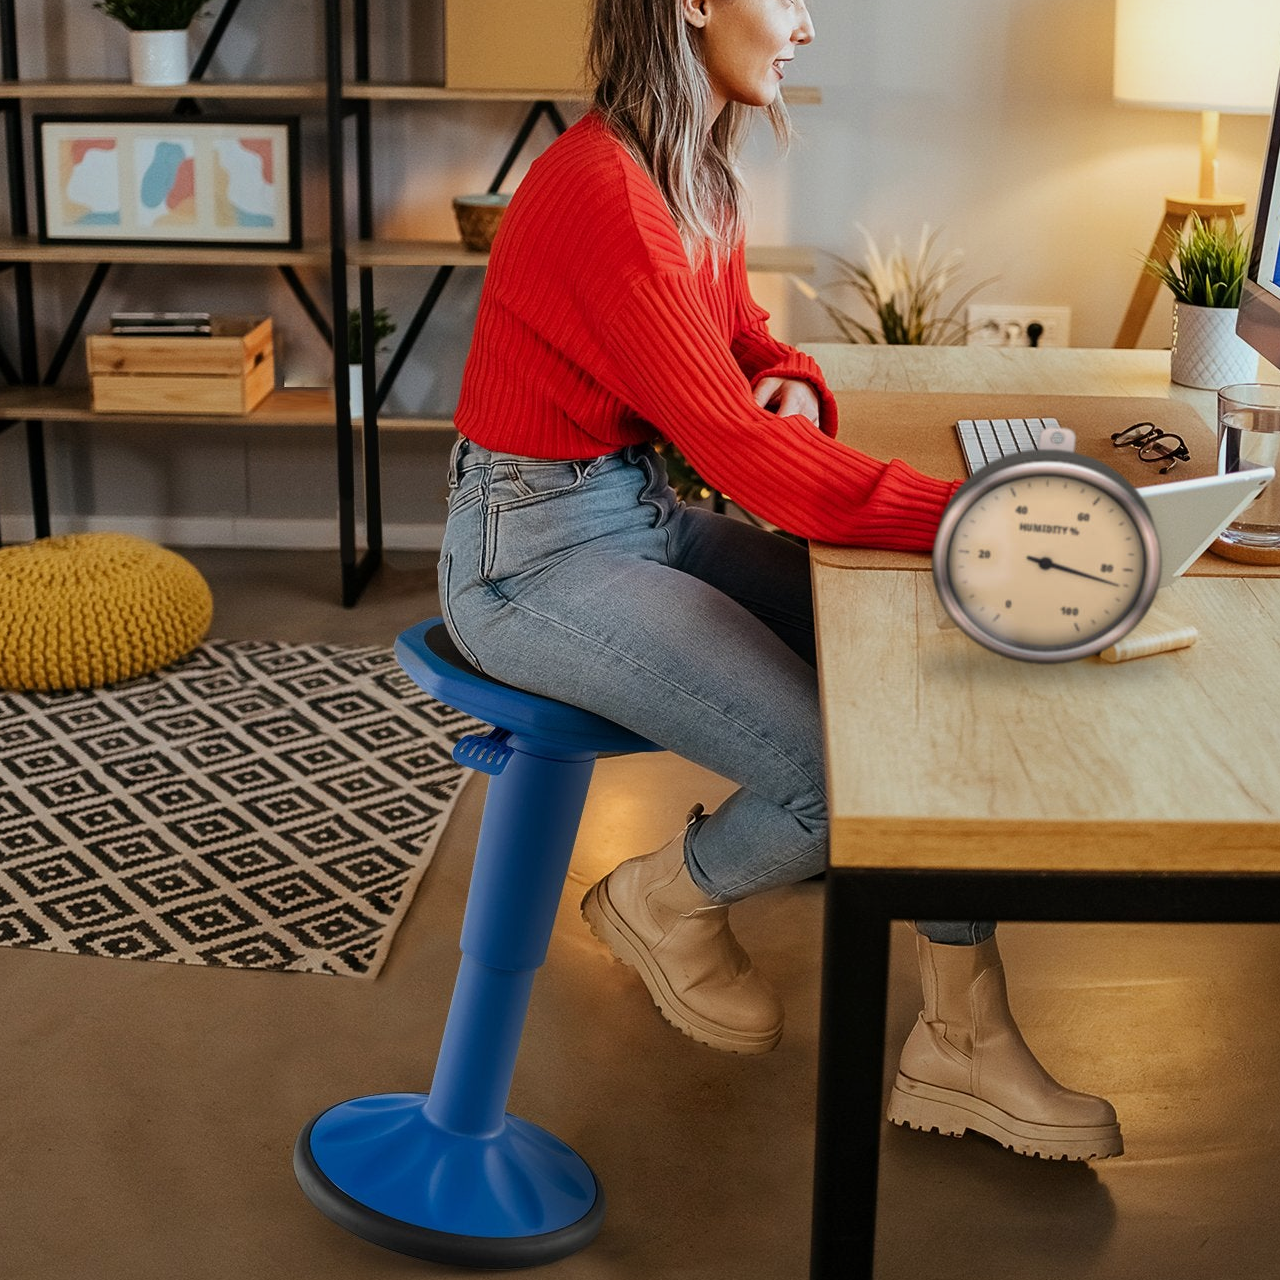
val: 84%
